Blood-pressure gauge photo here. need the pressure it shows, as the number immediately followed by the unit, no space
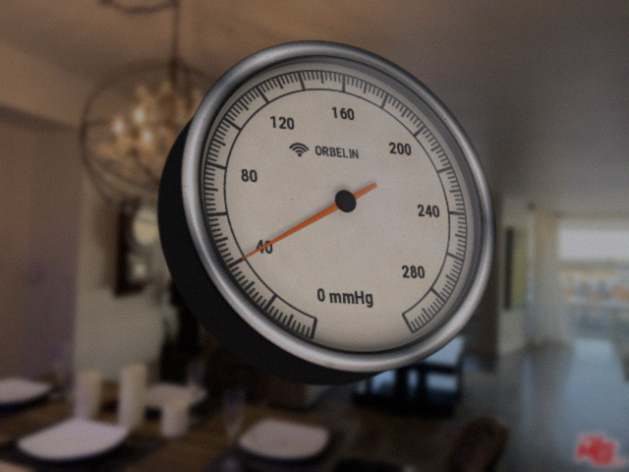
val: 40mmHg
